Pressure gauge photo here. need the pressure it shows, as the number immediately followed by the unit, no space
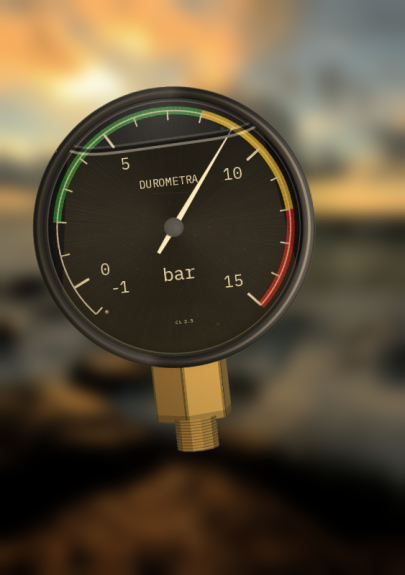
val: 9bar
